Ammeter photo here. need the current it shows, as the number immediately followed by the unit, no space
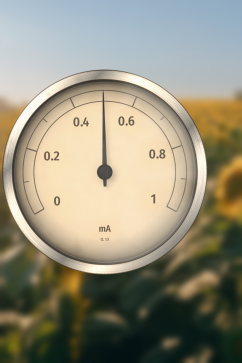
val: 0.5mA
